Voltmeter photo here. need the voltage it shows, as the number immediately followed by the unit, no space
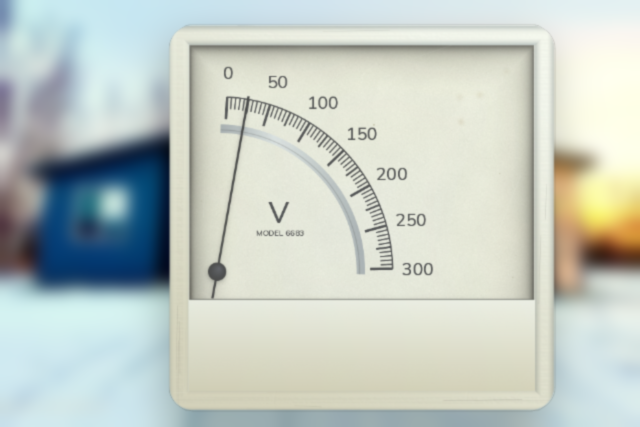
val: 25V
